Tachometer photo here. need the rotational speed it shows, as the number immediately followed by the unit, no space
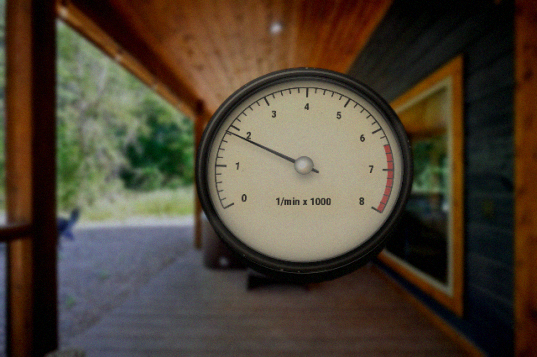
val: 1800rpm
